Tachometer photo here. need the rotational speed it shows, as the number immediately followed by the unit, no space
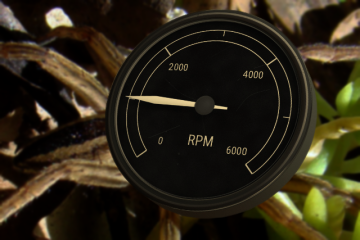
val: 1000rpm
